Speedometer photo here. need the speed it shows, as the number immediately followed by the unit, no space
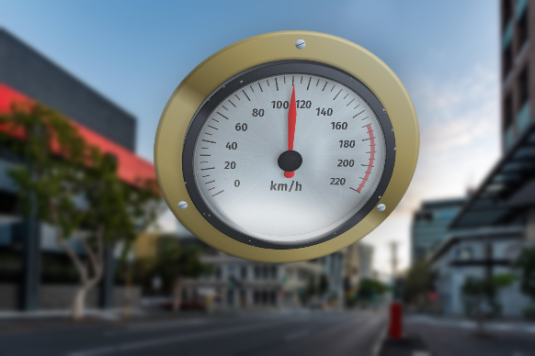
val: 110km/h
